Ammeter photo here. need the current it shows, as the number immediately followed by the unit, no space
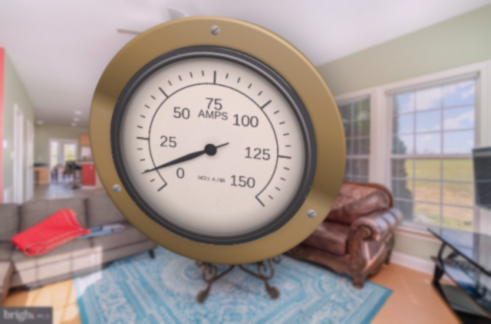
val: 10A
